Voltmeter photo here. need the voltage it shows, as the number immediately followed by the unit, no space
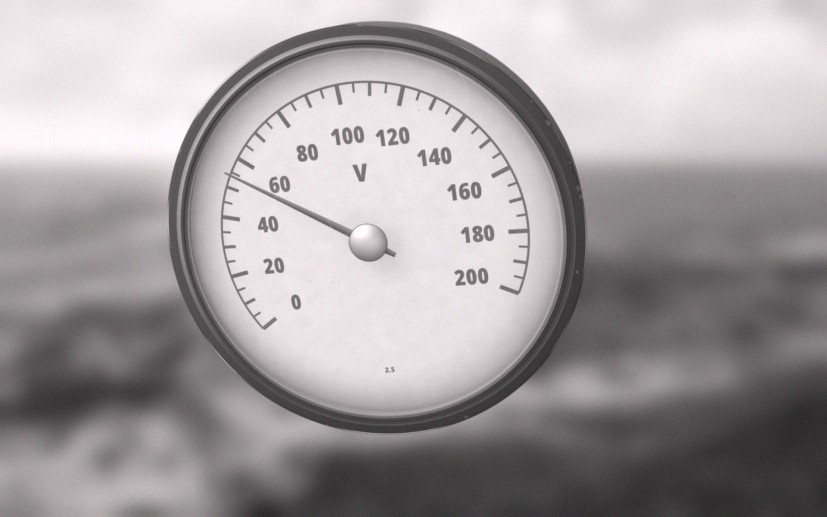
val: 55V
